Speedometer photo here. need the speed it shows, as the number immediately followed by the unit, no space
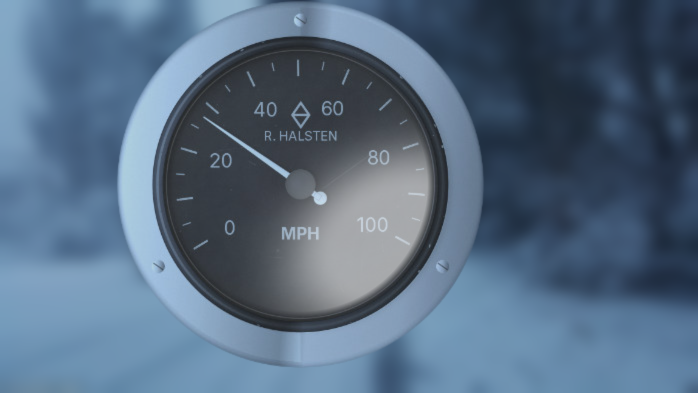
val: 27.5mph
